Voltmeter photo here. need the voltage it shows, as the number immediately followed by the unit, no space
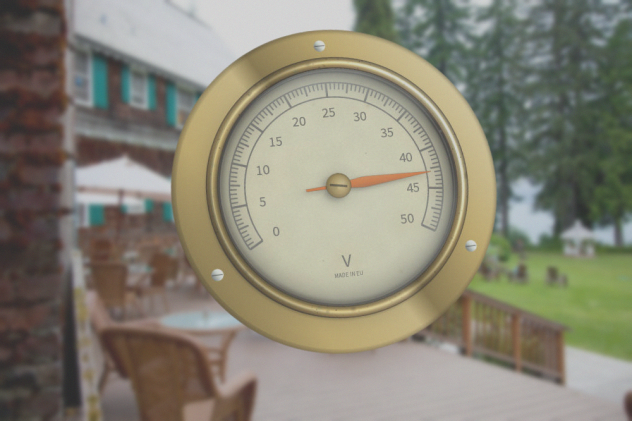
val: 43V
